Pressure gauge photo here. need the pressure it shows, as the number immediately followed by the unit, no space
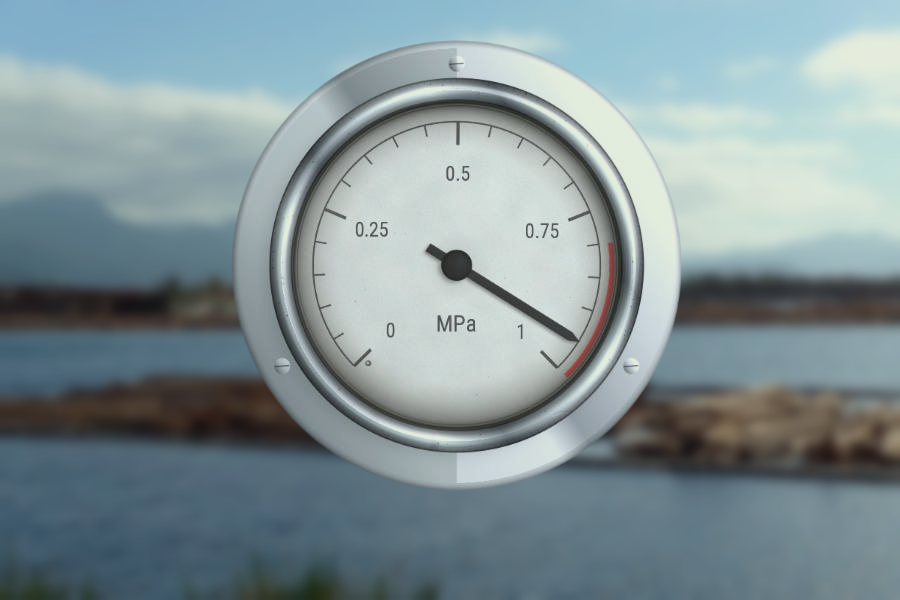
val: 0.95MPa
